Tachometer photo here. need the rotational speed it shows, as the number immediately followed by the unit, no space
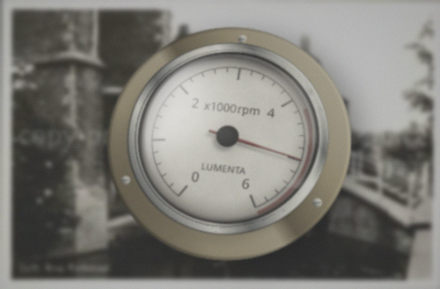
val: 5000rpm
